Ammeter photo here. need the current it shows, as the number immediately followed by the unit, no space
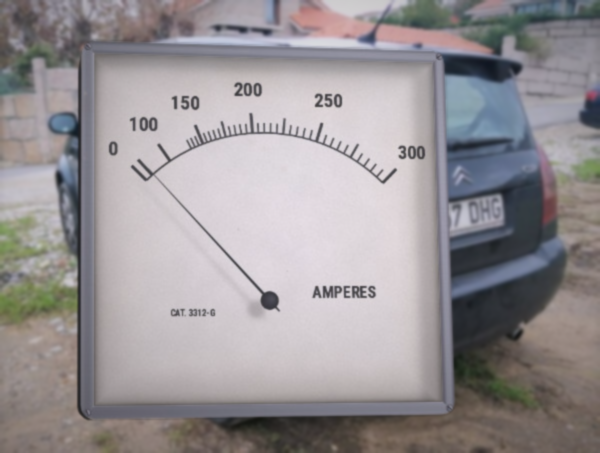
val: 50A
